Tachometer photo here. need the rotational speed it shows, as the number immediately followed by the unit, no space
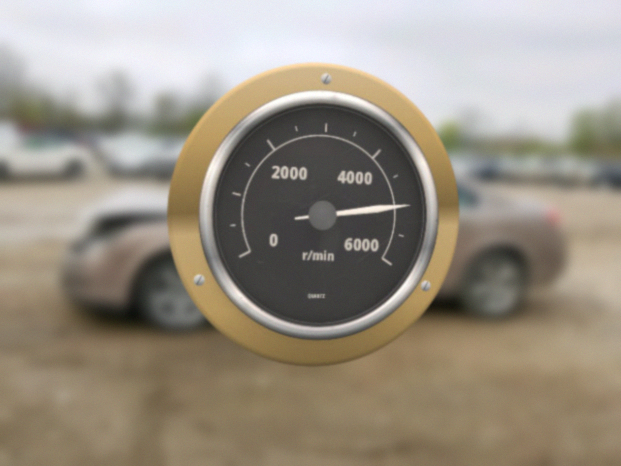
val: 5000rpm
